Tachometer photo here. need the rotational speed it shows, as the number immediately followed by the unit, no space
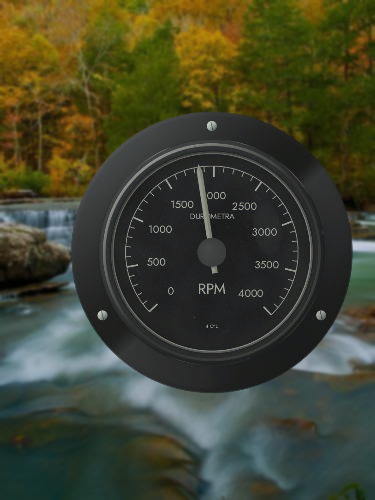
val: 1850rpm
